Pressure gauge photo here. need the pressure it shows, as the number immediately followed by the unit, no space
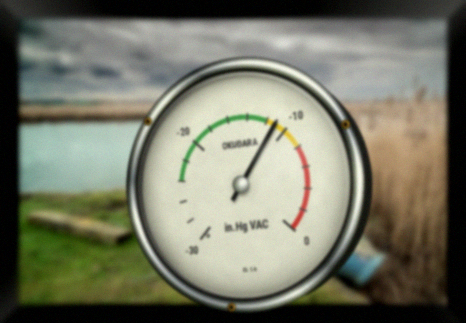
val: -11inHg
